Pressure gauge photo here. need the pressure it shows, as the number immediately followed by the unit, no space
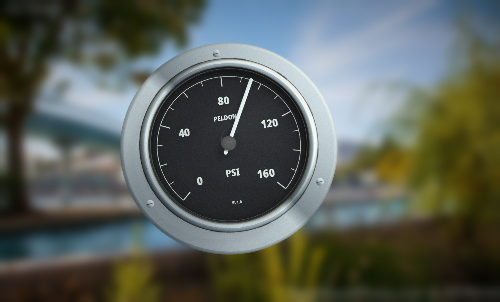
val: 95psi
